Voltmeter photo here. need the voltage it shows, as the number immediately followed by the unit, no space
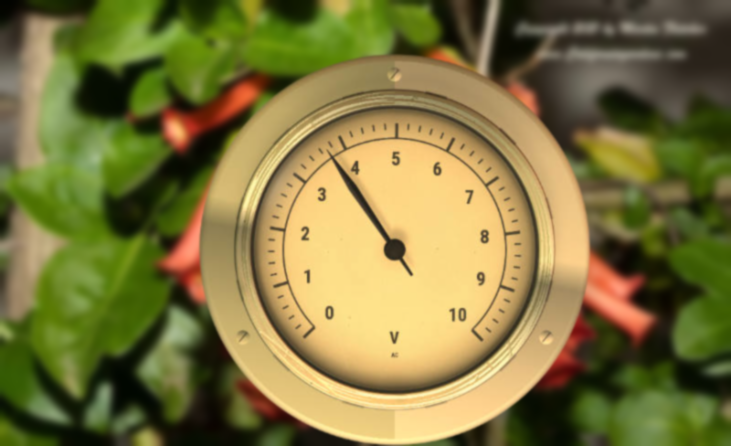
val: 3.7V
